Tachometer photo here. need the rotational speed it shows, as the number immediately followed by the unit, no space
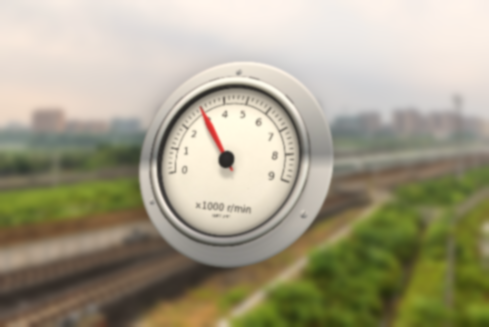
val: 3000rpm
